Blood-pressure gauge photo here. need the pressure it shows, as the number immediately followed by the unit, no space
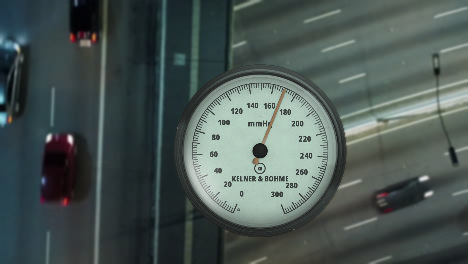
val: 170mmHg
